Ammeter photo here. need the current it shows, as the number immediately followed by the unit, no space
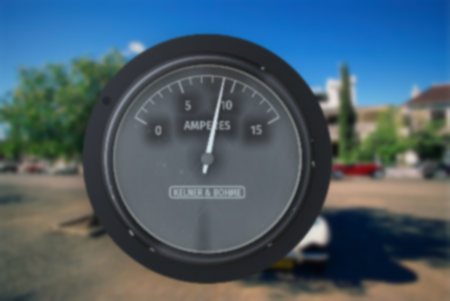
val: 9A
